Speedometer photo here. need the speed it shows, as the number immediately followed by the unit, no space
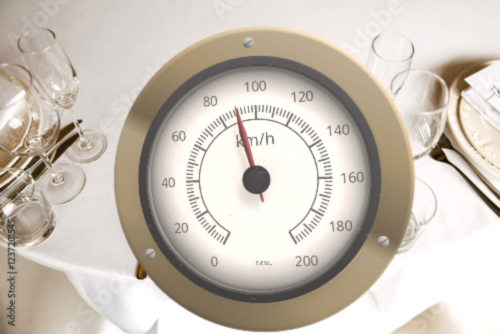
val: 90km/h
